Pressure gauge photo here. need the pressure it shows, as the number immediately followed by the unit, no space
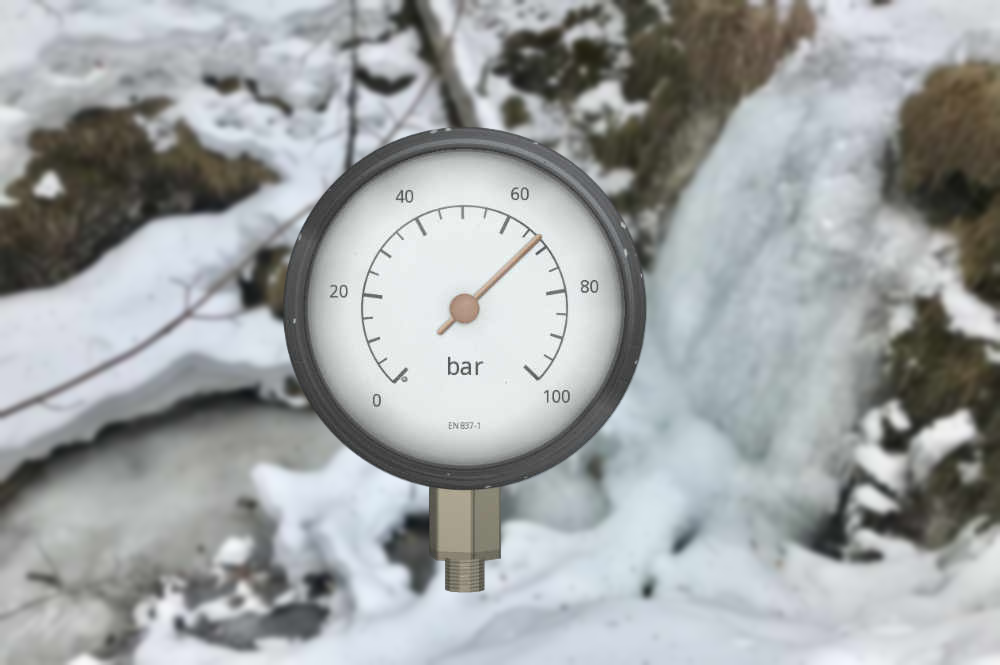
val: 67.5bar
